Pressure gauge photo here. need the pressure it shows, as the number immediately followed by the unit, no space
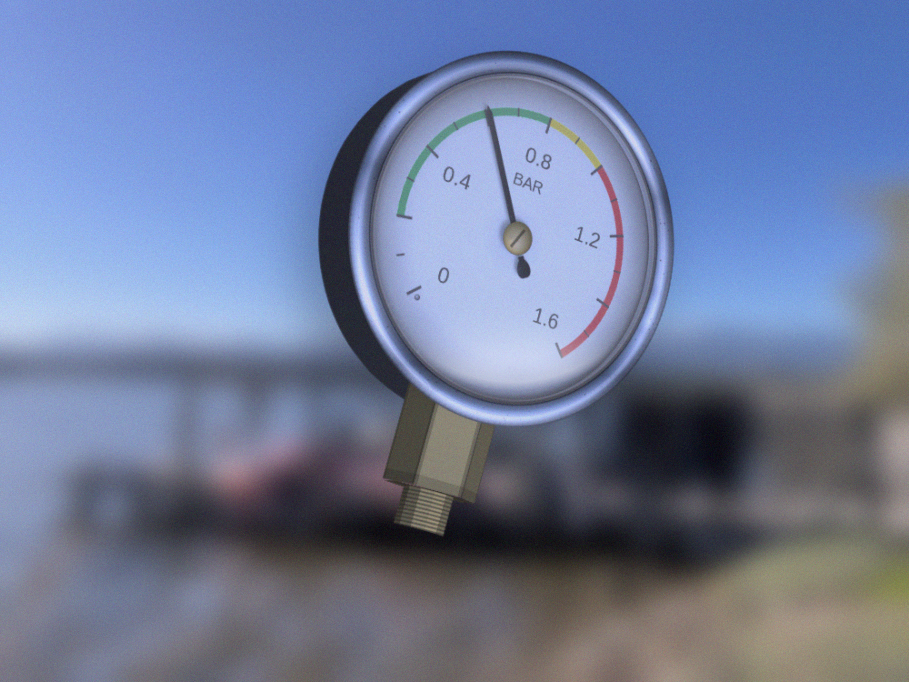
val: 0.6bar
